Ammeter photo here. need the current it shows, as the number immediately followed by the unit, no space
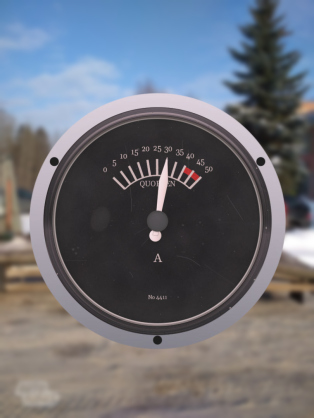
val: 30A
